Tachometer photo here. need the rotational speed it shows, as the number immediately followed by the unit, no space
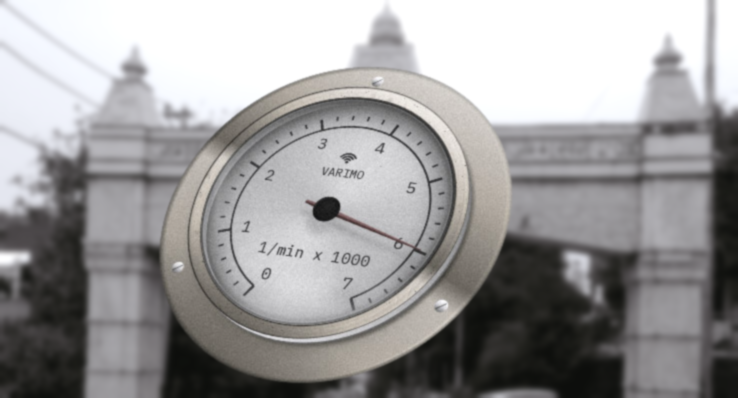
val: 6000rpm
